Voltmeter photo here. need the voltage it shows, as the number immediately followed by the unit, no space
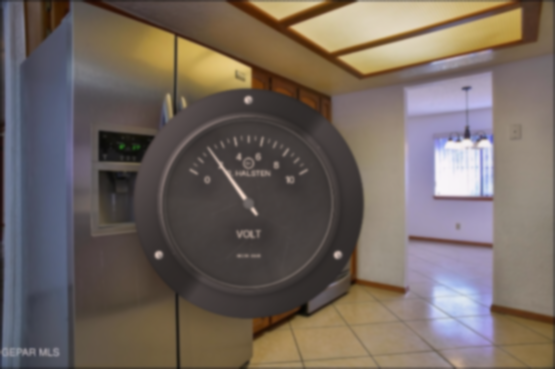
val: 2V
